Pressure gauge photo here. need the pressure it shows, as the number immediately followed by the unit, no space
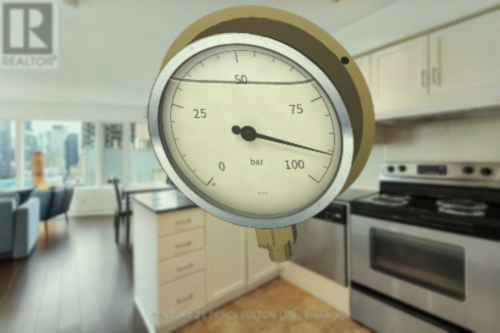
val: 90bar
